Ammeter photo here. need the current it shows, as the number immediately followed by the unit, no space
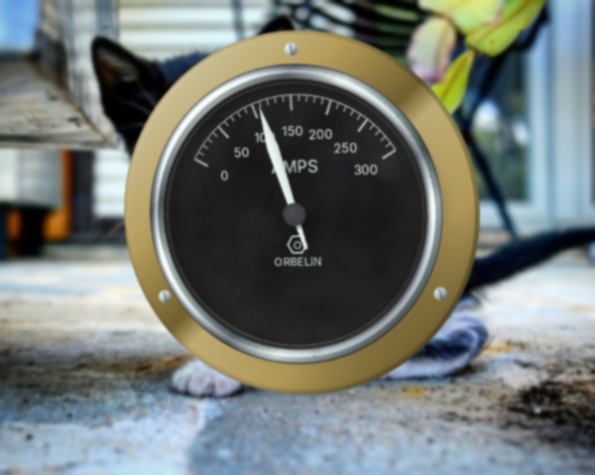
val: 110A
